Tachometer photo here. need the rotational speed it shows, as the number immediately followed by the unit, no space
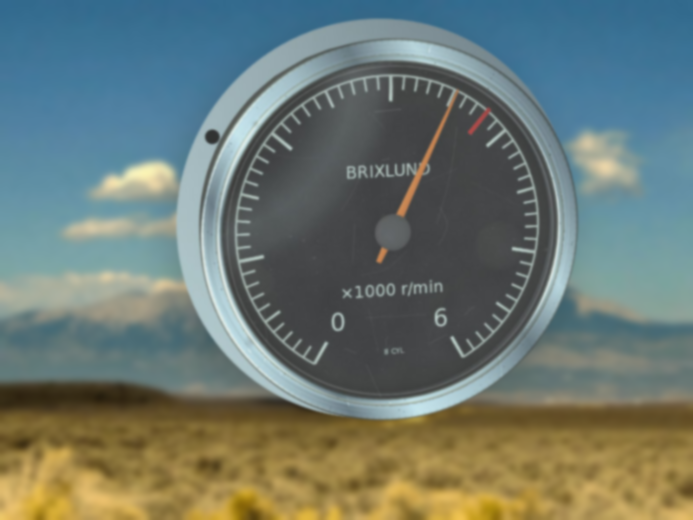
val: 3500rpm
